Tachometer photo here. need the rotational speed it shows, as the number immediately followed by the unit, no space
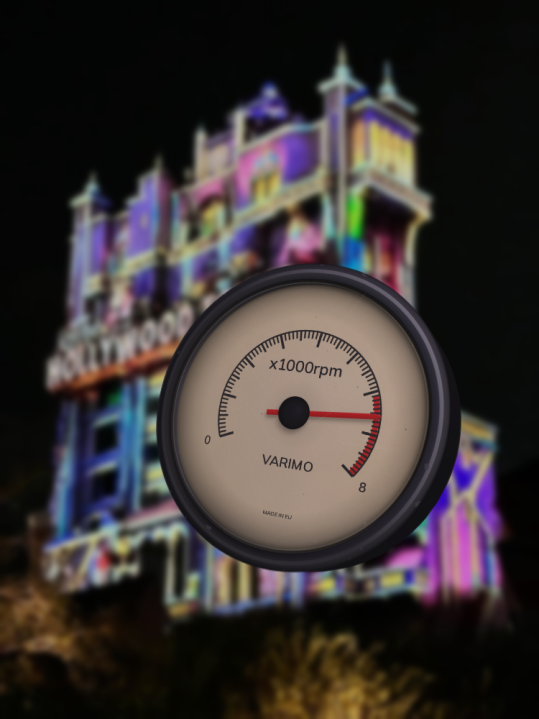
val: 6600rpm
